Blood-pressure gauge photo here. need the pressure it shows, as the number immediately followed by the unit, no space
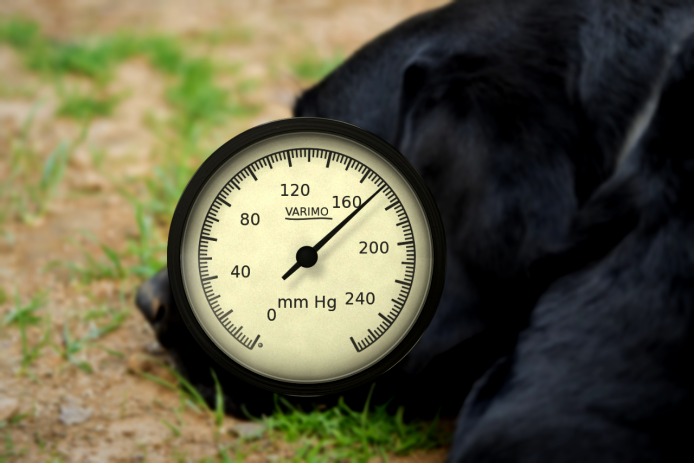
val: 170mmHg
